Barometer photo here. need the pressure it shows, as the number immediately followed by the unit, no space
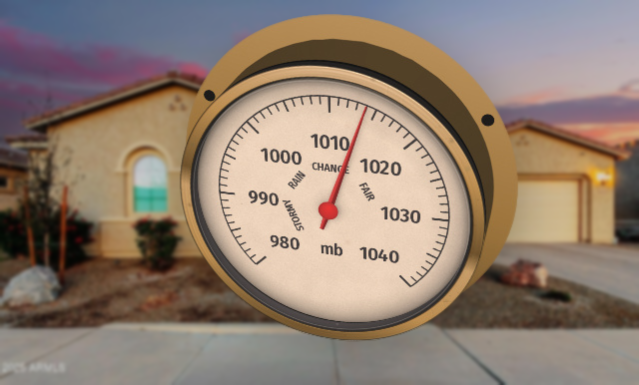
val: 1014mbar
